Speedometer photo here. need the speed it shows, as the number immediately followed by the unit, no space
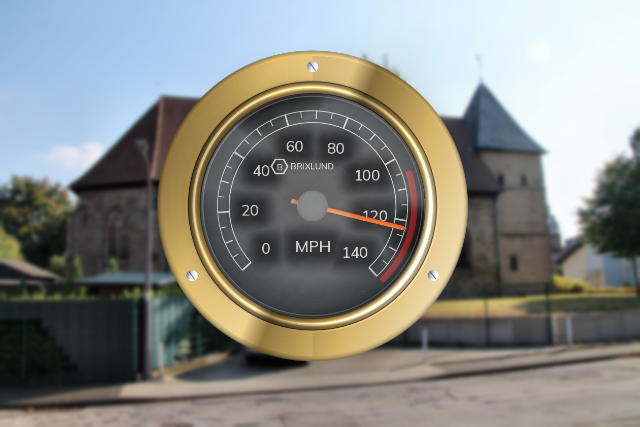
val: 122.5mph
